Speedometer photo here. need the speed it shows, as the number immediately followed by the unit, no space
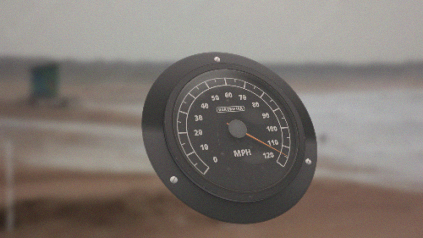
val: 115mph
